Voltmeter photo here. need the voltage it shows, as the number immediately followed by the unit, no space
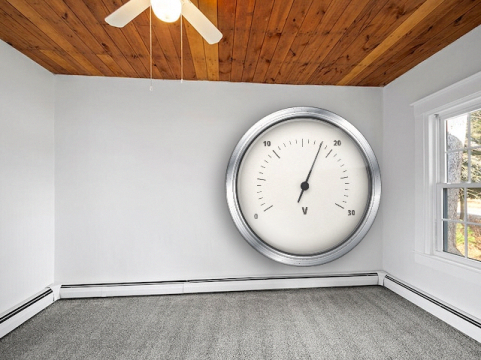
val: 18V
